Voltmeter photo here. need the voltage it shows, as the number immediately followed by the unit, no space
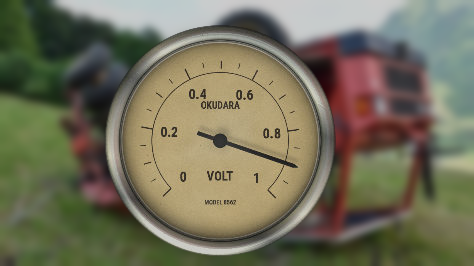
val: 0.9V
